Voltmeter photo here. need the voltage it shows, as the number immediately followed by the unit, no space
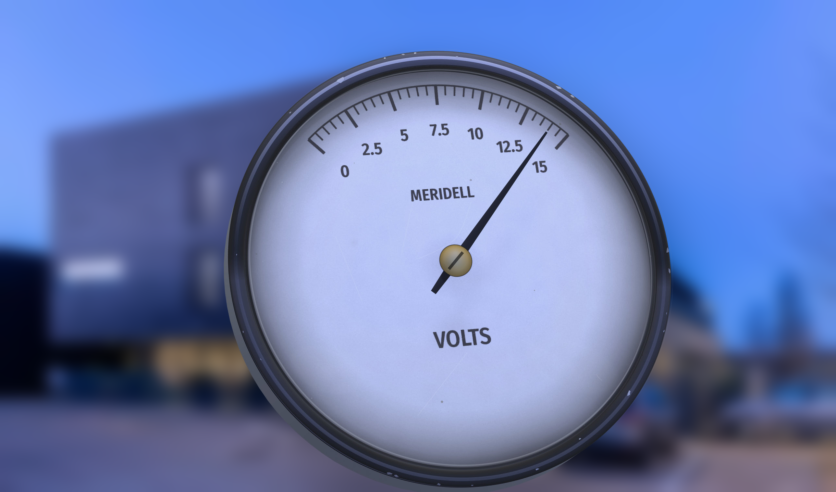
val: 14V
